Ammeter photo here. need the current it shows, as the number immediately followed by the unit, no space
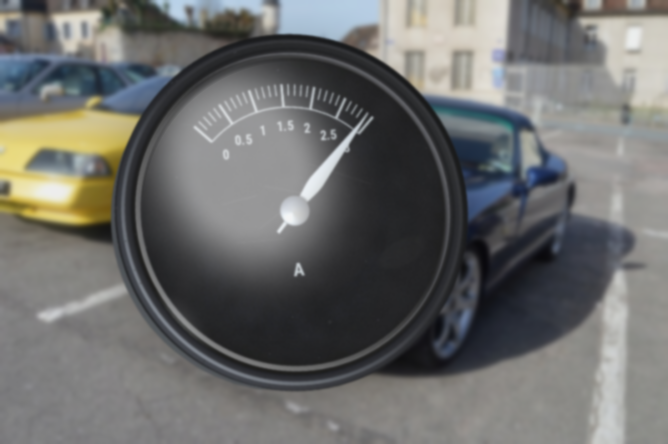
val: 2.9A
